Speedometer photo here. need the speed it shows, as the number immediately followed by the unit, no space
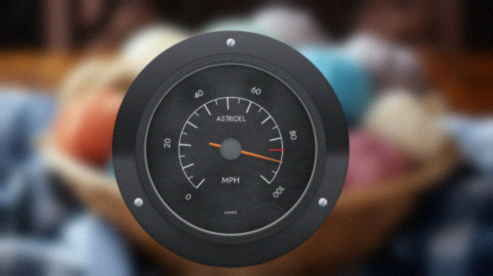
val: 90mph
